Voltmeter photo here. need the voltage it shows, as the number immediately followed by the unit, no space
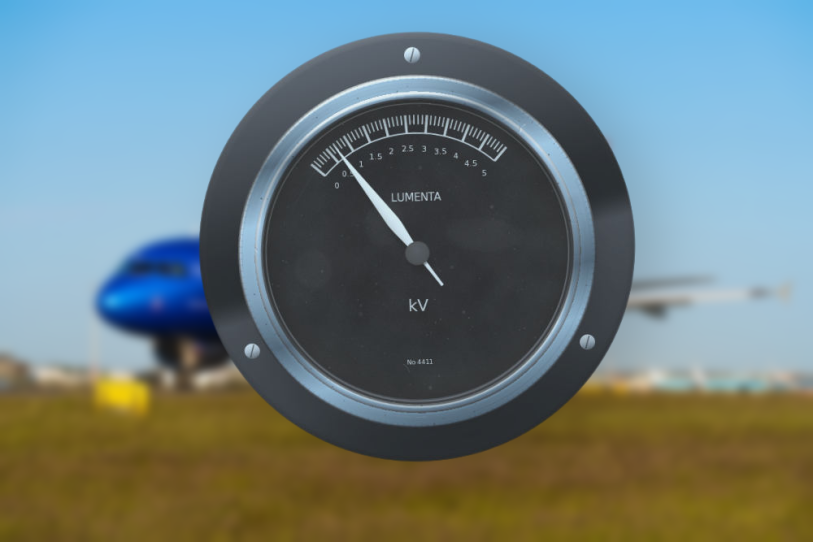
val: 0.7kV
